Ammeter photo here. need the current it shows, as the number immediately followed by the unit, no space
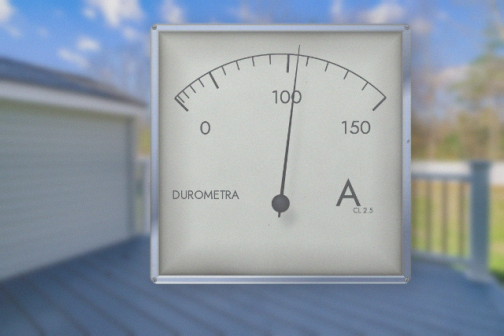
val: 105A
